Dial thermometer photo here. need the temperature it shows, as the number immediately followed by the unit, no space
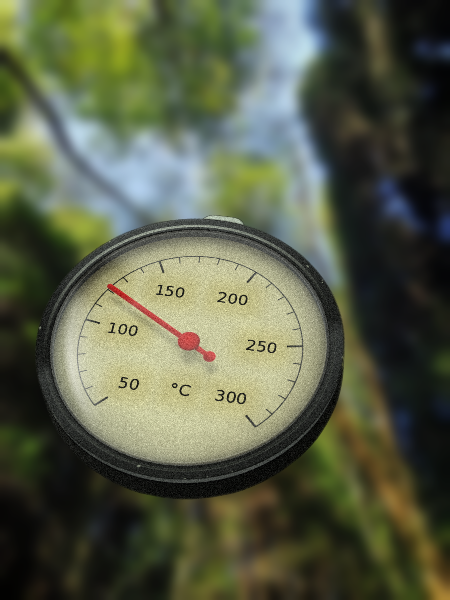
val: 120°C
